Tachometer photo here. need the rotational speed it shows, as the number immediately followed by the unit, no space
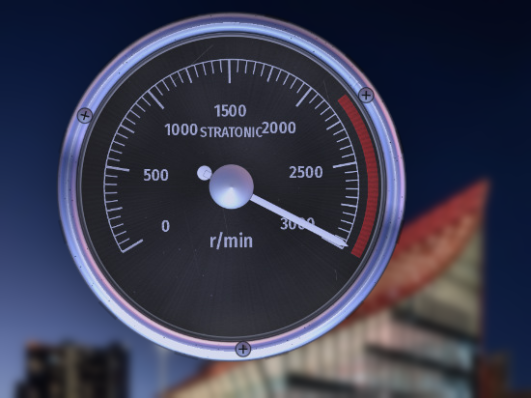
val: 2975rpm
